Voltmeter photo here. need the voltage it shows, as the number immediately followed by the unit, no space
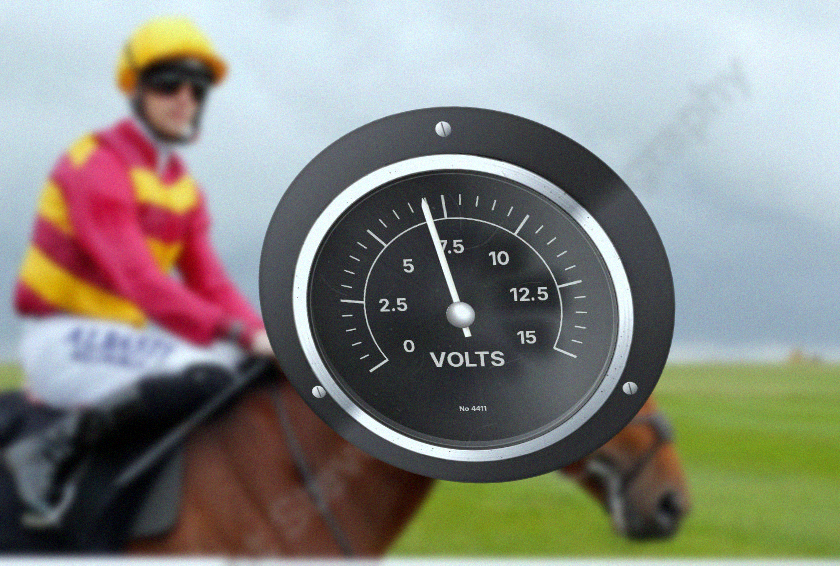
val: 7V
